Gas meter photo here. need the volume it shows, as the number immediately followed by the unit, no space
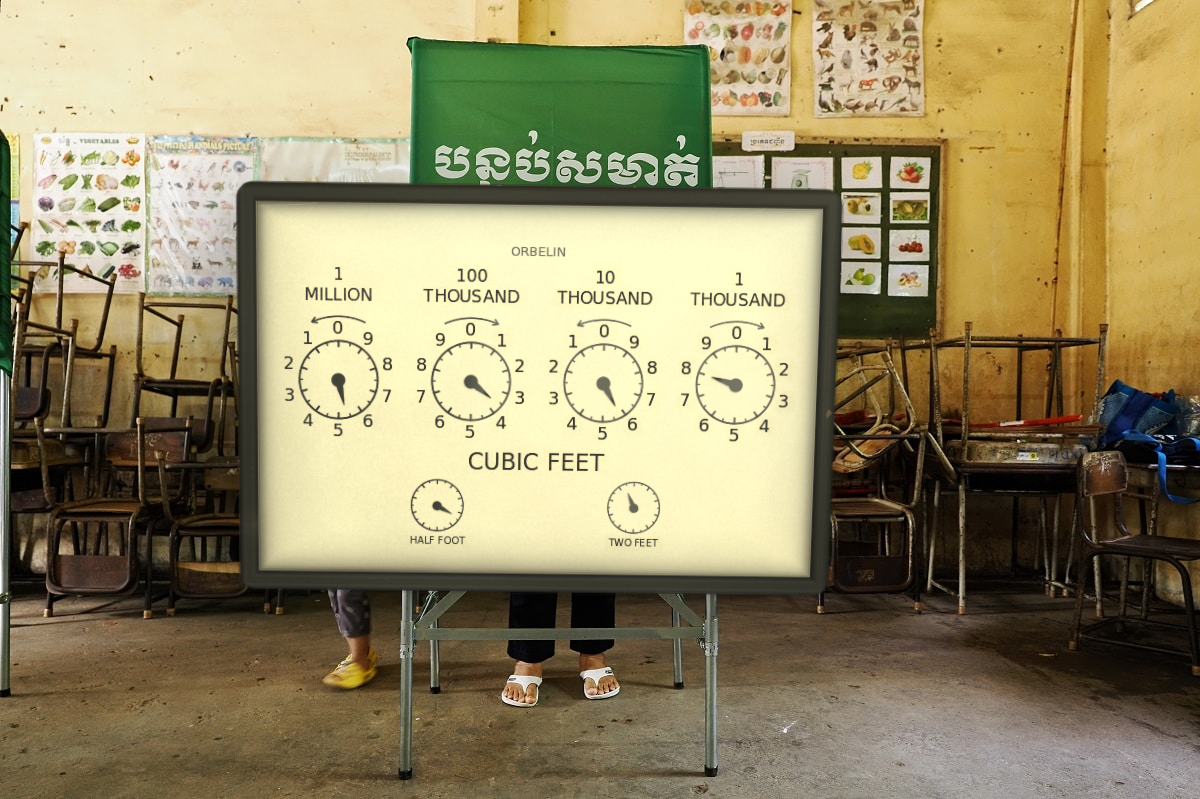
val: 535800ft³
